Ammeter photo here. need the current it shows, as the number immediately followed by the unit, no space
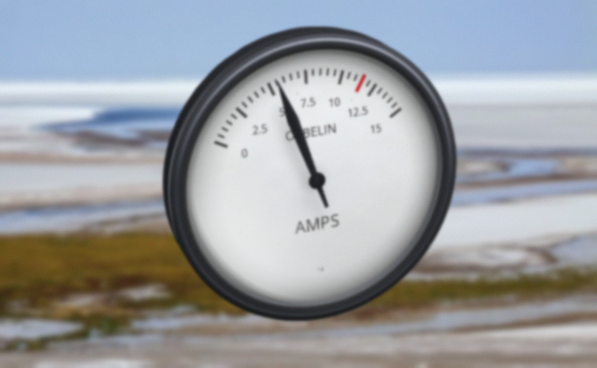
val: 5.5A
